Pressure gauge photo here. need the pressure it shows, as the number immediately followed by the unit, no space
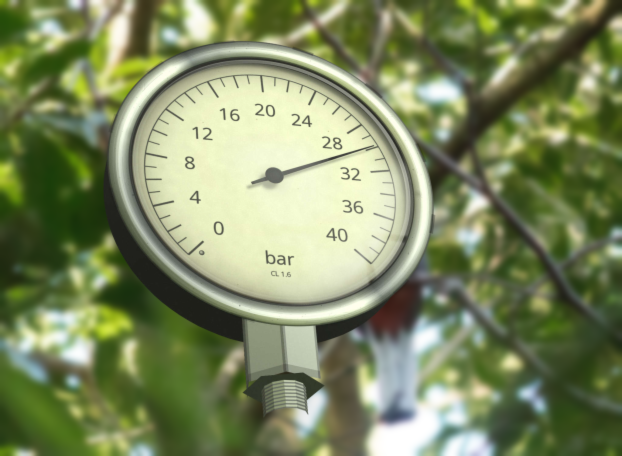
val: 30bar
